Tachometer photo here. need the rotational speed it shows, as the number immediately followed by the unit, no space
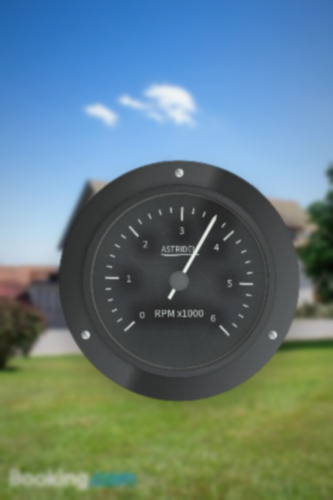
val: 3600rpm
